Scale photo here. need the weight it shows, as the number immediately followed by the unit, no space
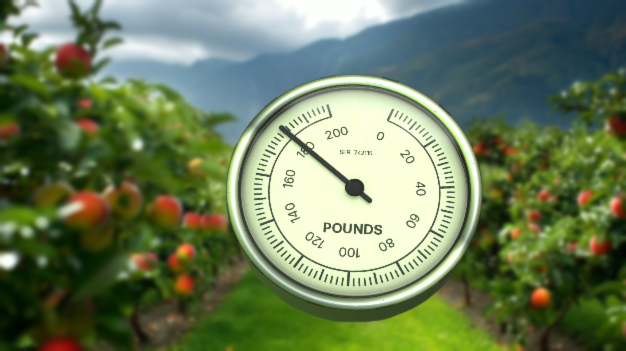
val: 180lb
